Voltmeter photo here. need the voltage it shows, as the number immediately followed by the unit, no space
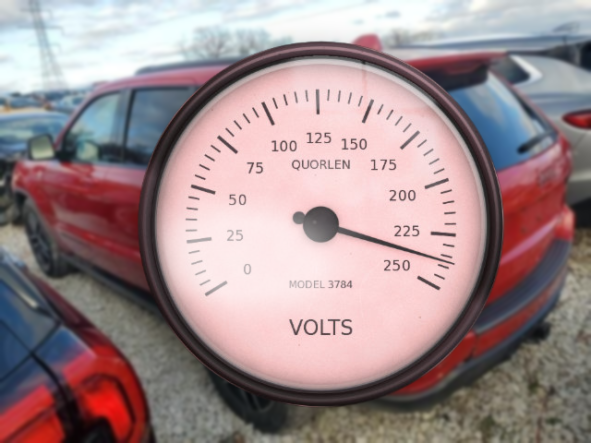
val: 237.5V
